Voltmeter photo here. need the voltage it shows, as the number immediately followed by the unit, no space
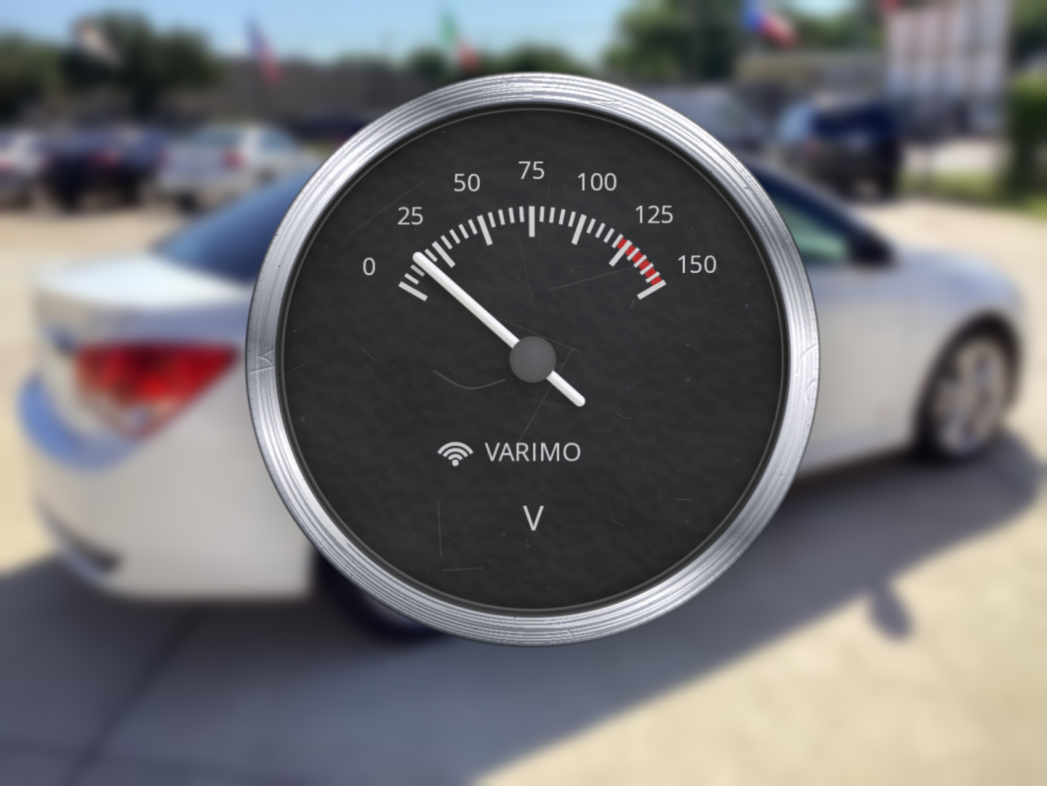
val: 15V
